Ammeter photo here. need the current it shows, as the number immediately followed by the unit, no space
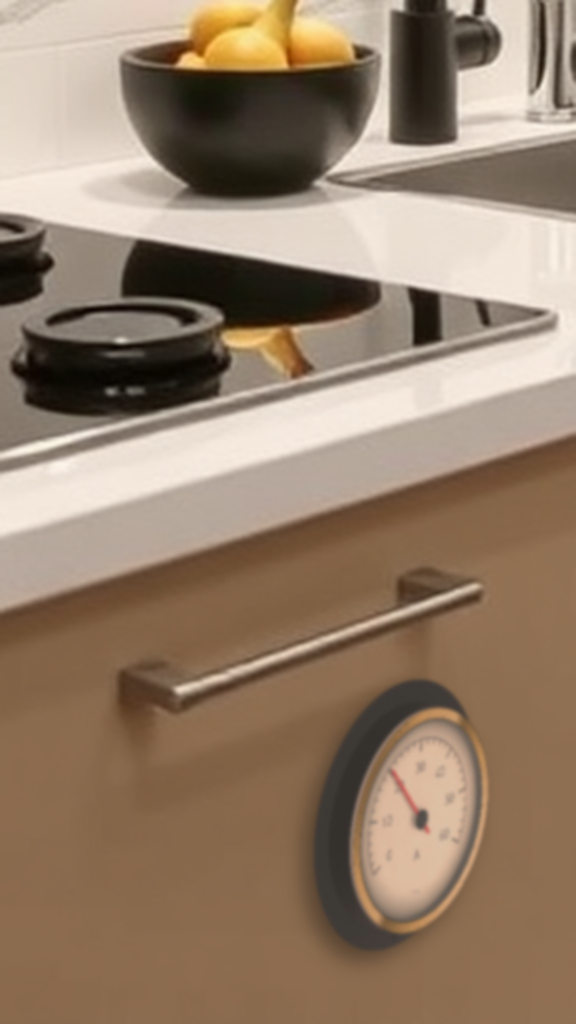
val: 20A
